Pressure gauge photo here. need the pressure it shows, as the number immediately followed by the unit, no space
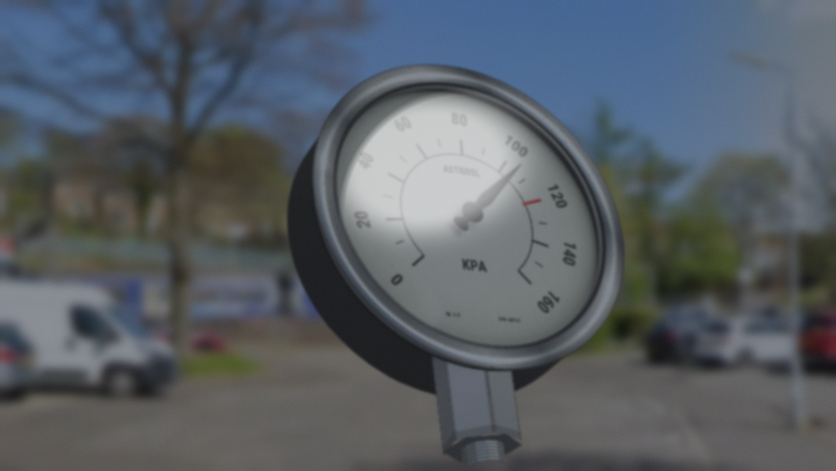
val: 105kPa
